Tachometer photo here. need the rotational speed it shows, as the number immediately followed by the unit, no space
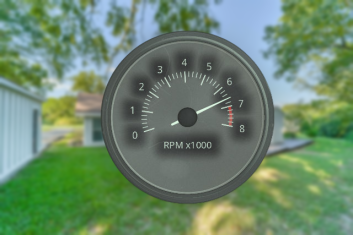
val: 6600rpm
